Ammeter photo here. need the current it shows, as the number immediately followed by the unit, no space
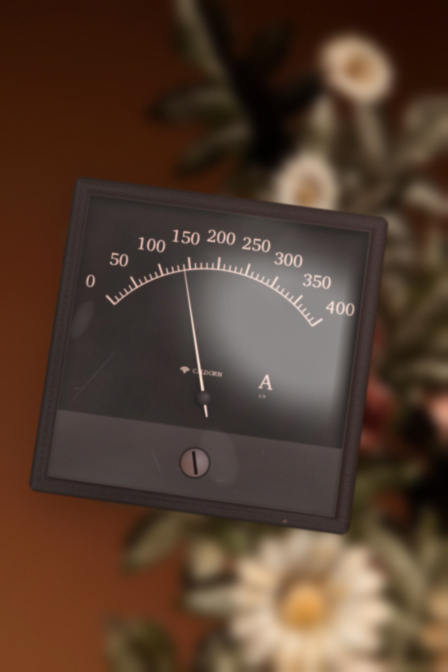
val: 140A
